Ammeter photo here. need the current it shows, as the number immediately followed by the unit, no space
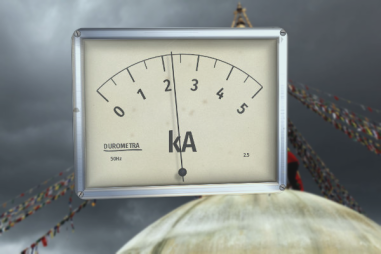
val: 2.25kA
